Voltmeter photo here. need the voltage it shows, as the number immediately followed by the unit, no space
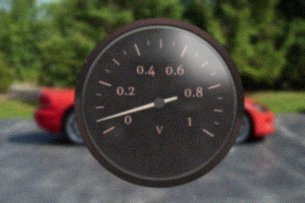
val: 0.05V
